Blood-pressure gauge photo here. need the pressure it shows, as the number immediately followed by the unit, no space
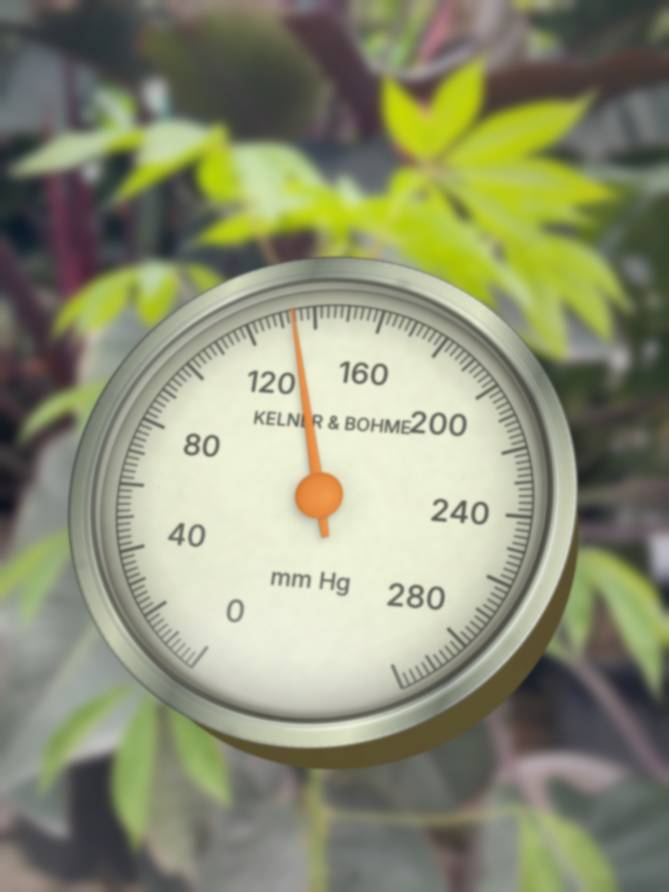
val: 134mmHg
